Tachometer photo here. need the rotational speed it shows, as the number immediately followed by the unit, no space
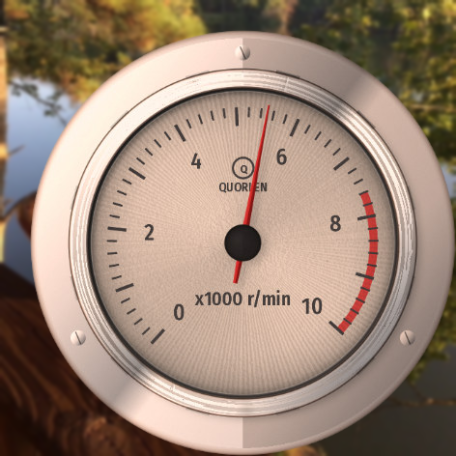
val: 5500rpm
